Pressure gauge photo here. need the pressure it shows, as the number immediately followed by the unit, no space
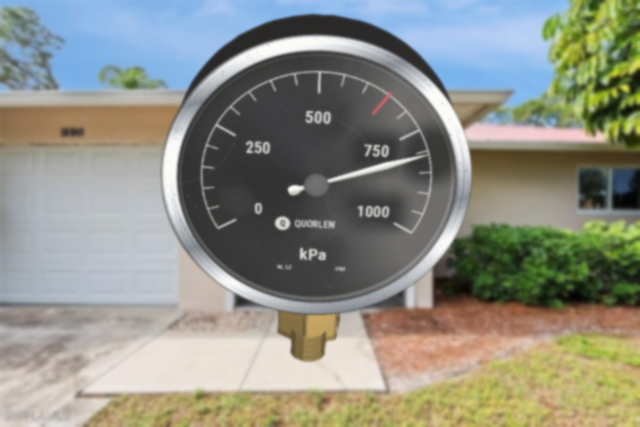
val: 800kPa
